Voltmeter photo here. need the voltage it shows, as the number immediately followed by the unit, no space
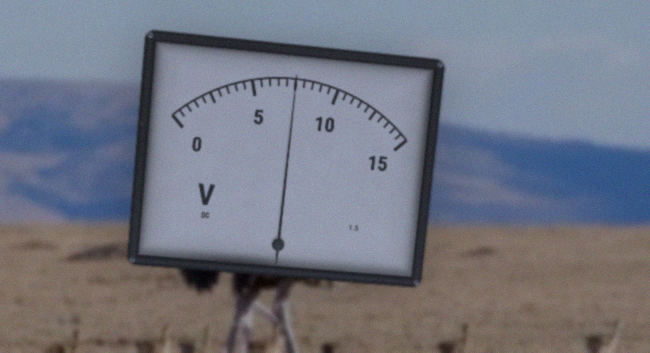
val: 7.5V
